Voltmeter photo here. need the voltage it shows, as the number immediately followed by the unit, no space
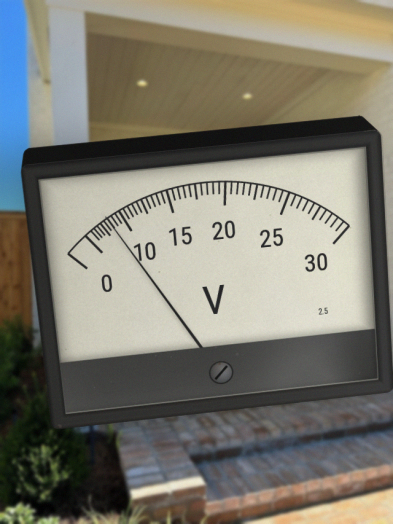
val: 8.5V
